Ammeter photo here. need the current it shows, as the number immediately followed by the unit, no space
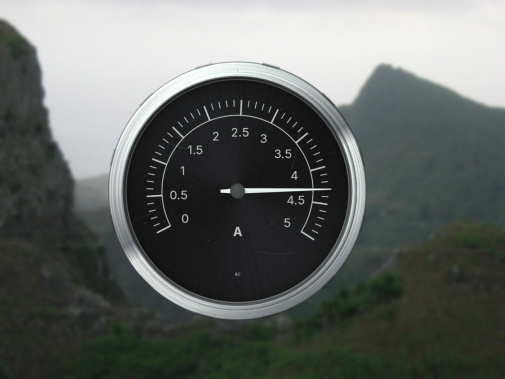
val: 4.3A
